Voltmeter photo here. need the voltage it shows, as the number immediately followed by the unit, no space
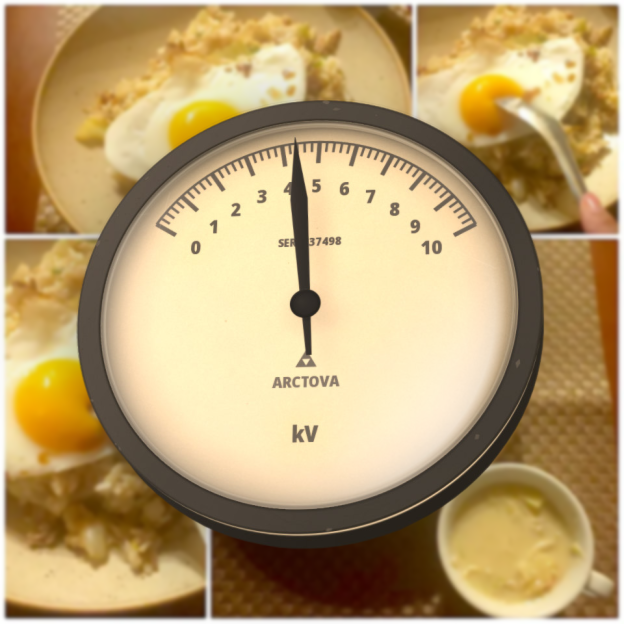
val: 4.4kV
